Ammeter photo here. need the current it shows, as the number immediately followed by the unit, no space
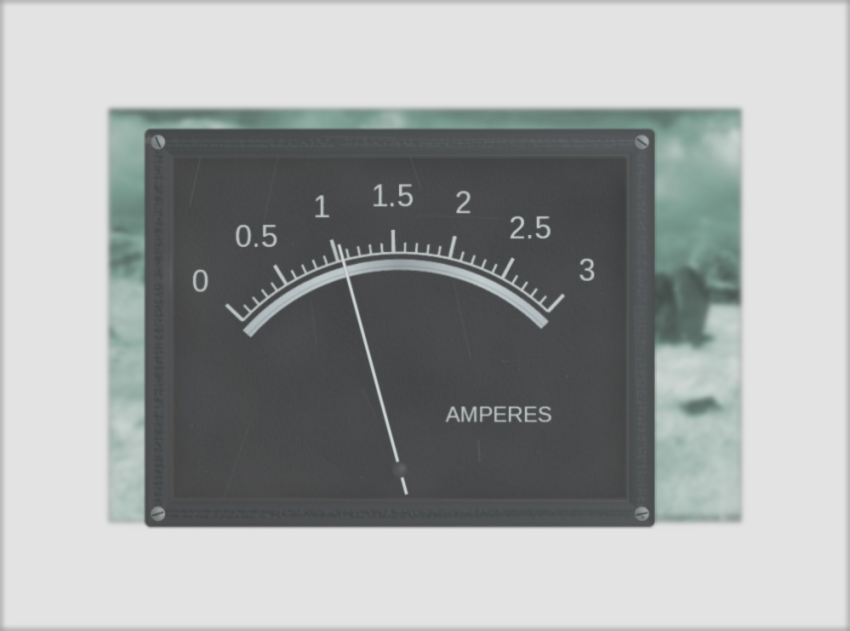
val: 1.05A
